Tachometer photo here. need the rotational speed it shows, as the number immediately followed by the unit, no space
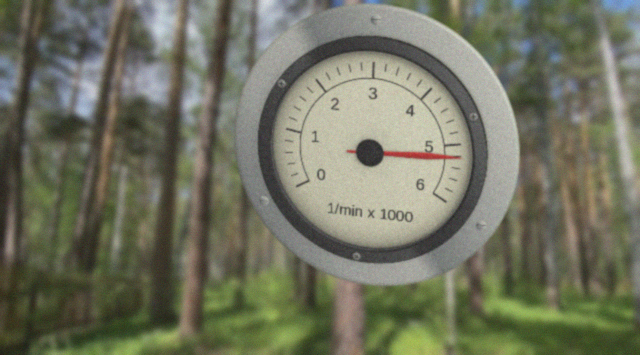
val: 5200rpm
